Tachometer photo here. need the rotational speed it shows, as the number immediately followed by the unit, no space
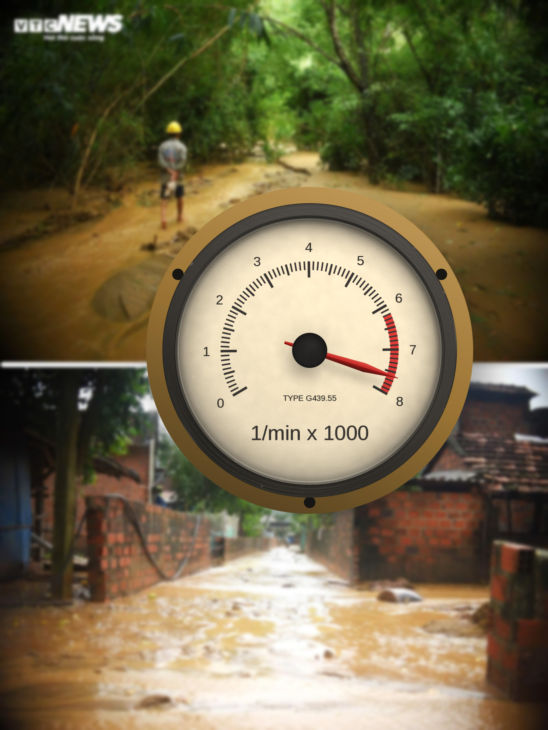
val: 7600rpm
